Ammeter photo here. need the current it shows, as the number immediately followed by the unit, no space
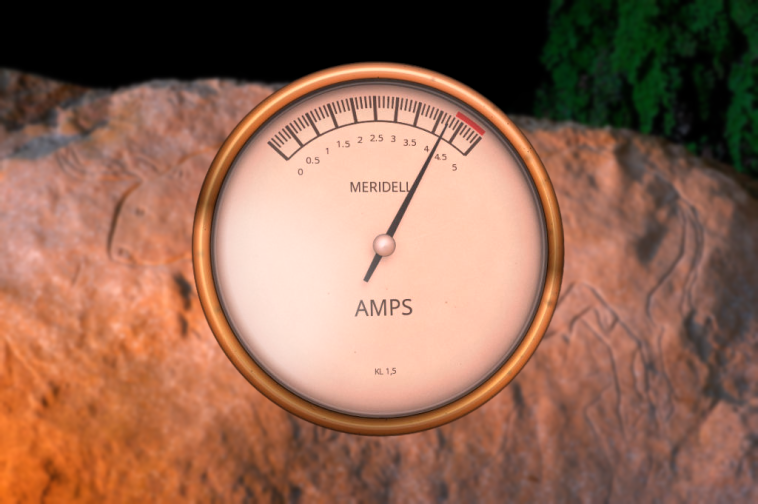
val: 4.2A
